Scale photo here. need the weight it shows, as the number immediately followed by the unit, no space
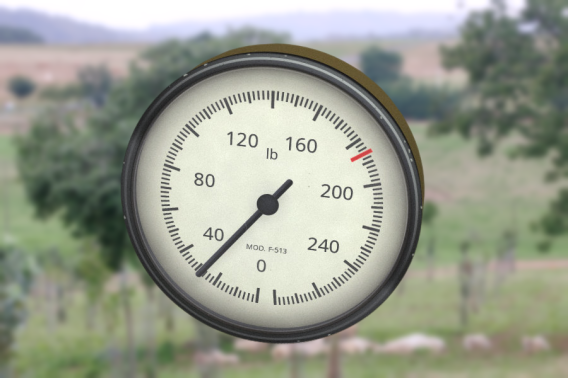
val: 28lb
